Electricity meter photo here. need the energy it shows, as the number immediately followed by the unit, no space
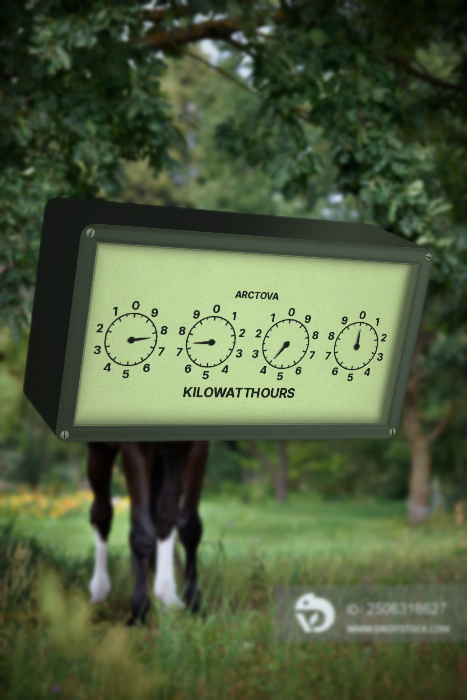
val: 7740kWh
